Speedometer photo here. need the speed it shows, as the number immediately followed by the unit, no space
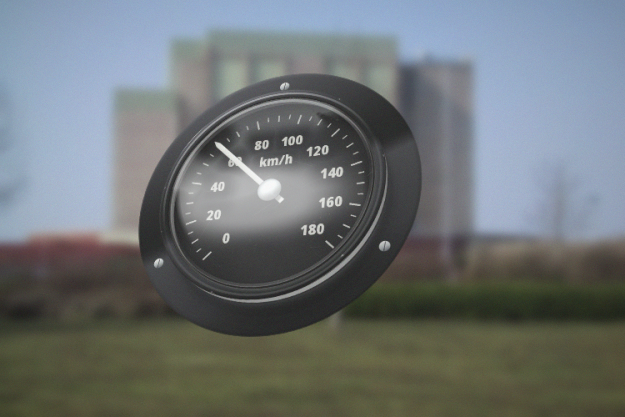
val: 60km/h
